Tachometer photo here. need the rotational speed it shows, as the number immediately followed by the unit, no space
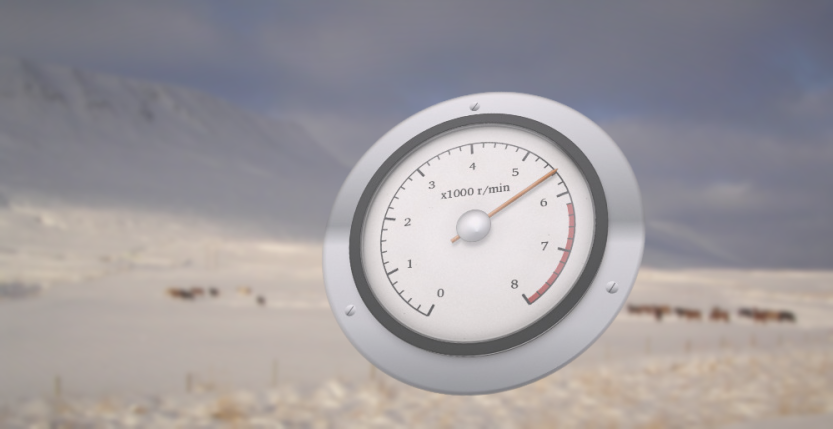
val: 5600rpm
